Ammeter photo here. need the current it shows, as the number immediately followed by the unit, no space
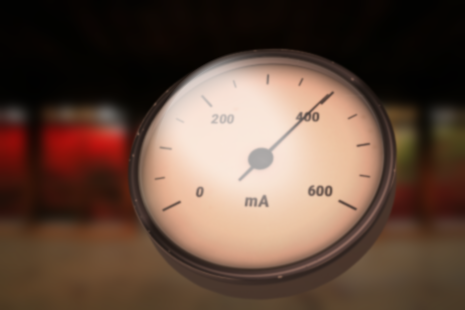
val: 400mA
